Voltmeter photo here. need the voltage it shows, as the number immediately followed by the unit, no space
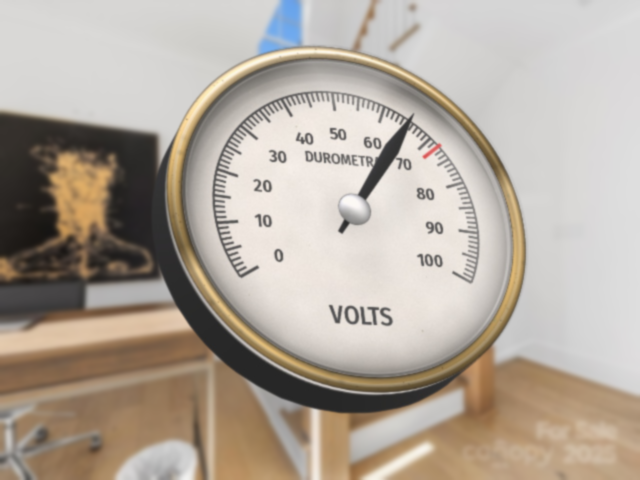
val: 65V
